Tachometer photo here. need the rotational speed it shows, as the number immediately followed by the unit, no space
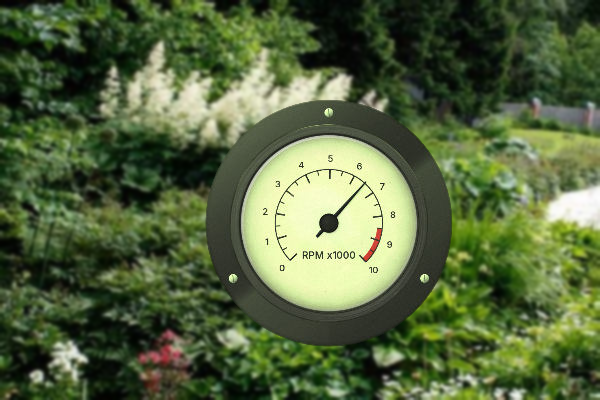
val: 6500rpm
